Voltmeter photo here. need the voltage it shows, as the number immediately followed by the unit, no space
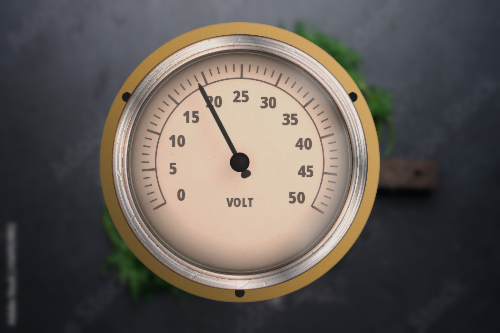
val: 19V
